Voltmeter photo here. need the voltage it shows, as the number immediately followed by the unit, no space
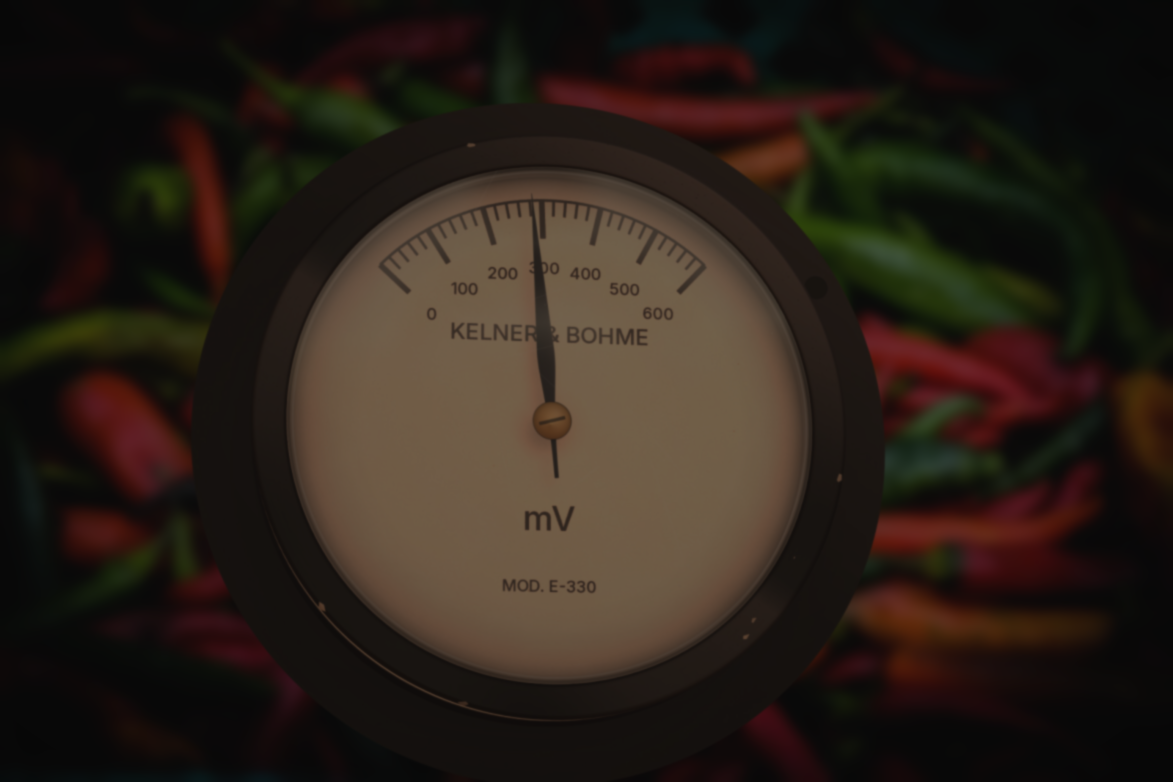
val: 280mV
